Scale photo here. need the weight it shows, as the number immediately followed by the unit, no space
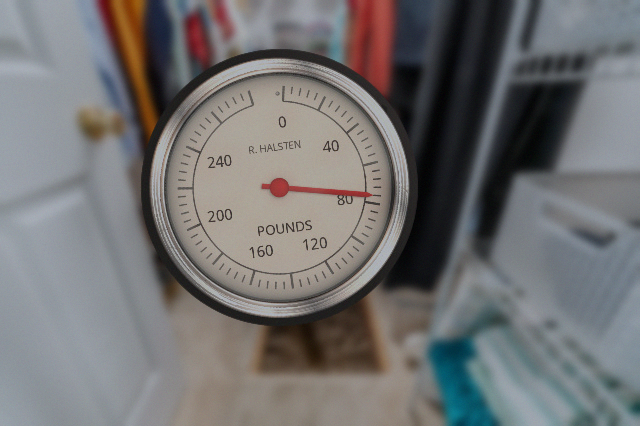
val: 76lb
